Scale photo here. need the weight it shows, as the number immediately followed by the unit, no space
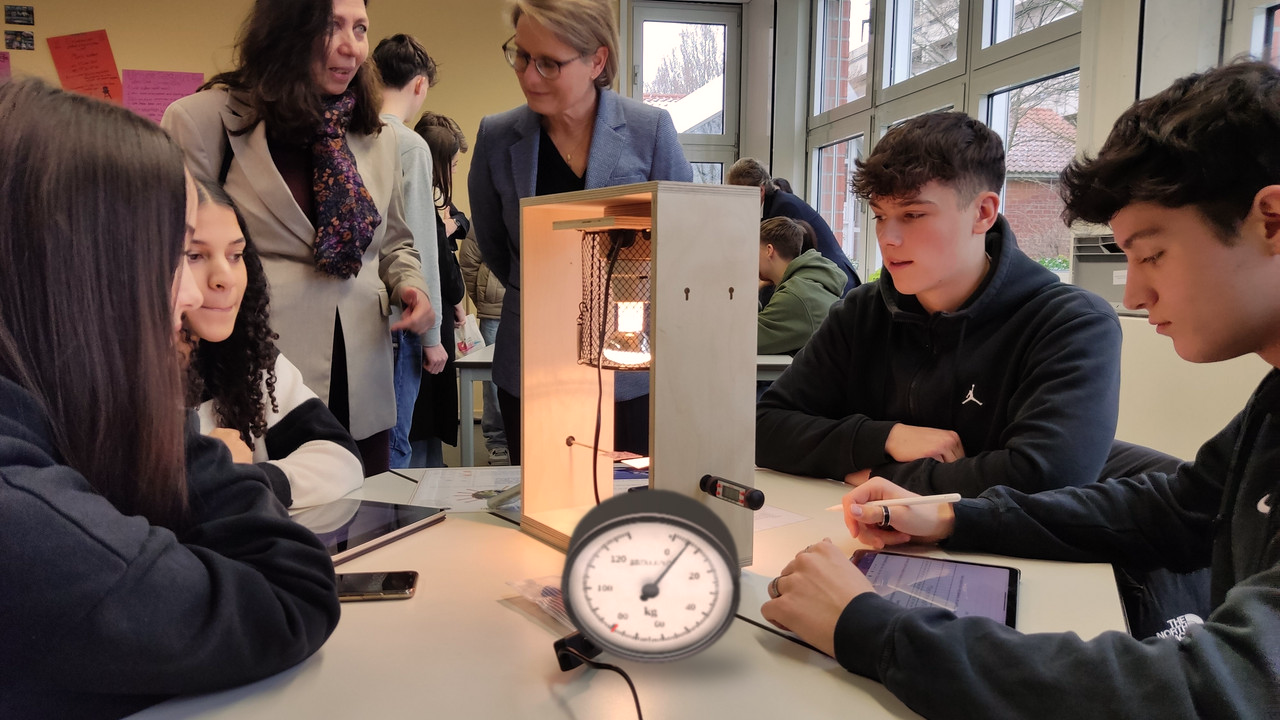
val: 5kg
